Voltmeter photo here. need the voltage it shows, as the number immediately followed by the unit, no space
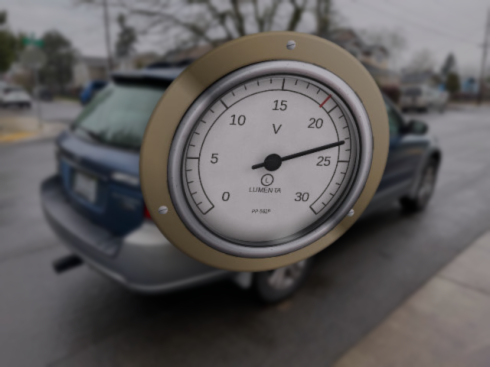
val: 23V
